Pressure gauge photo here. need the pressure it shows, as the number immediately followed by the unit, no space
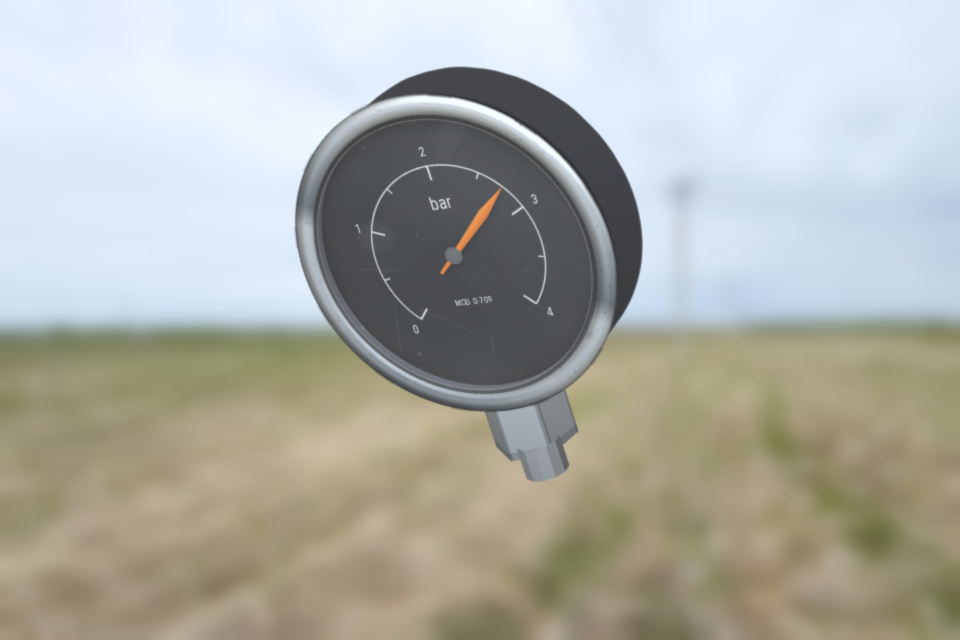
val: 2.75bar
